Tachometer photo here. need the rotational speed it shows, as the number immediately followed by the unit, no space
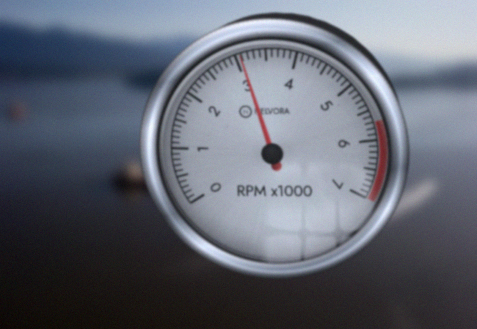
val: 3100rpm
